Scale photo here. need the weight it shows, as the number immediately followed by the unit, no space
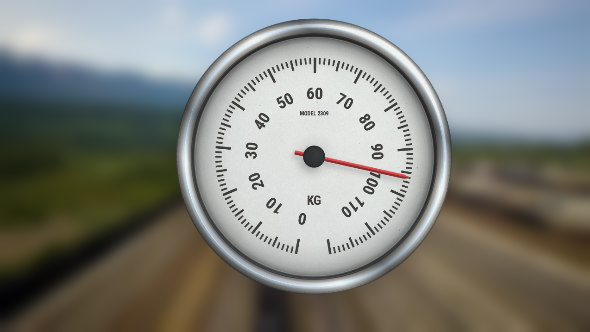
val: 96kg
